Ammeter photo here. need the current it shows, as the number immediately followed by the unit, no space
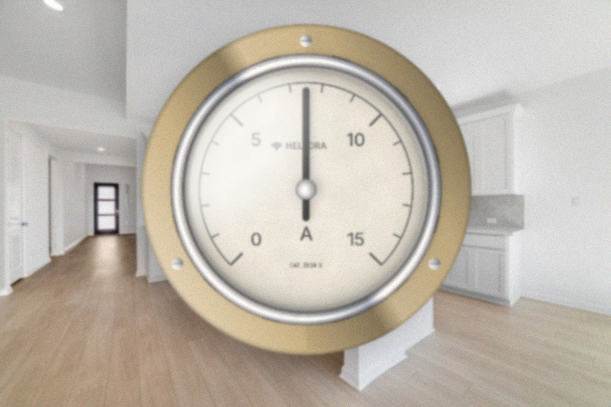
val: 7.5A
